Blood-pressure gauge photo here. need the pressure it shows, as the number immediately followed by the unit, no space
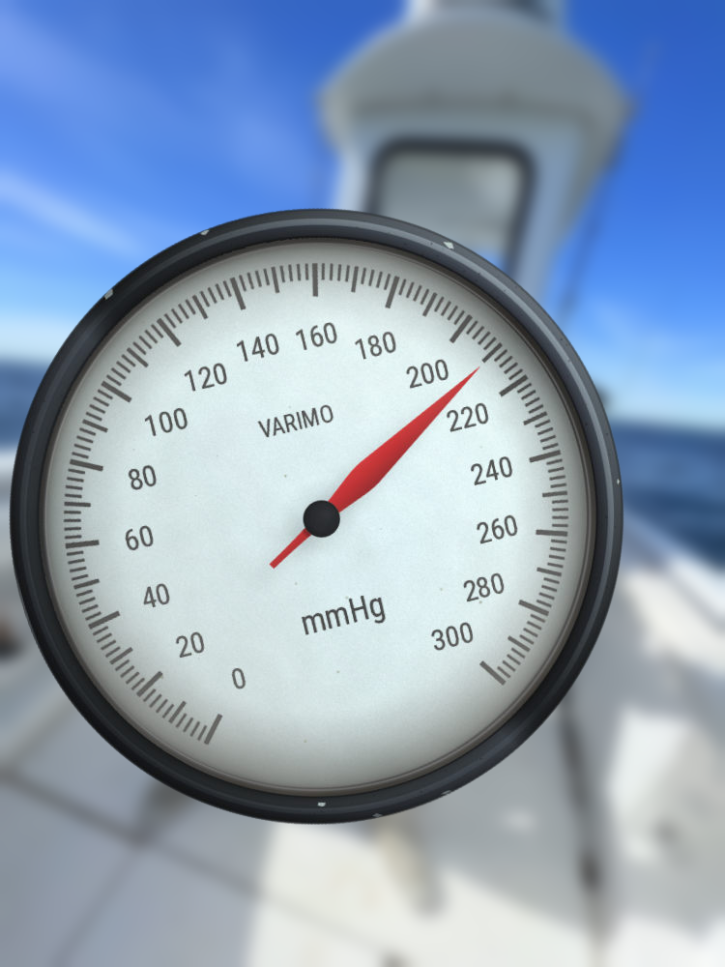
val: 210mmHg
